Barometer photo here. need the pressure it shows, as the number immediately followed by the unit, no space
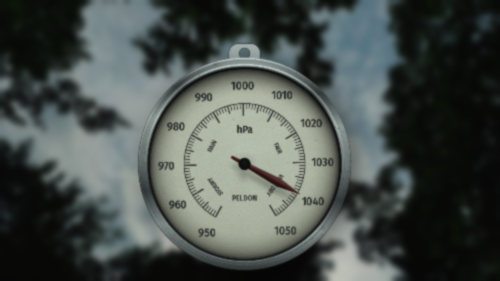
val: 1040hPa
